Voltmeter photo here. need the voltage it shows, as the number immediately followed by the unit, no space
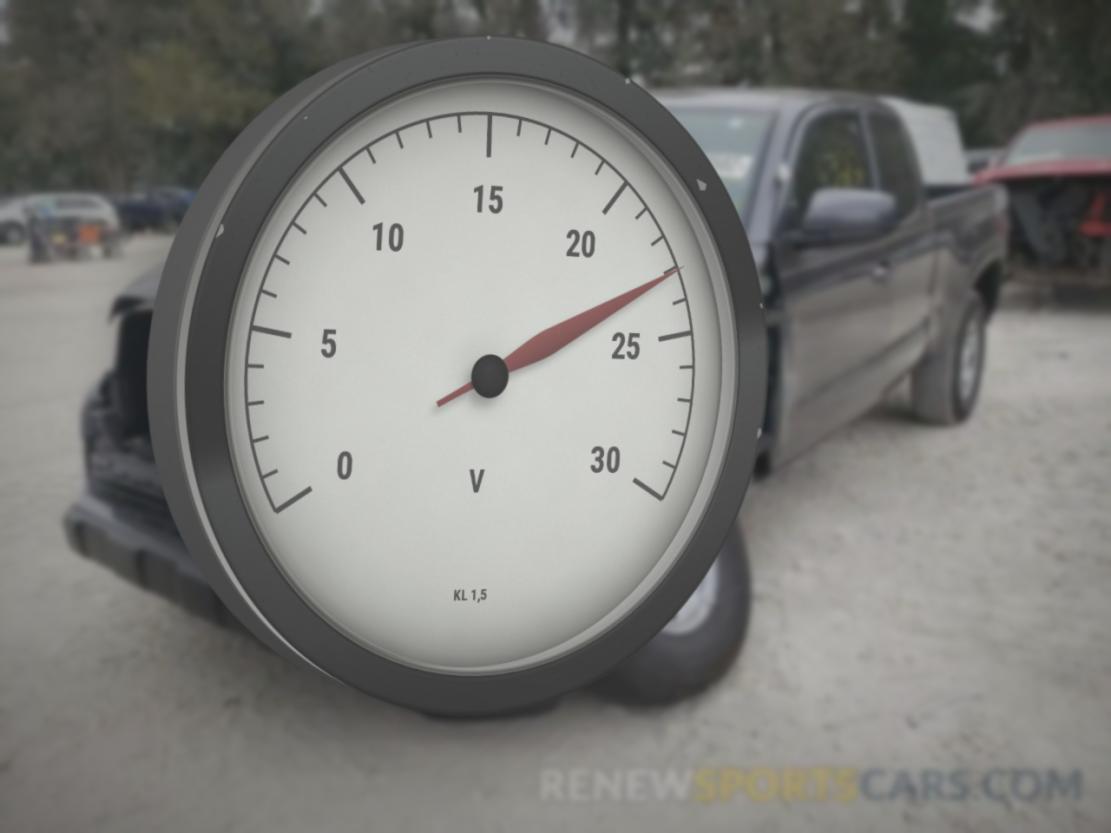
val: 23V
